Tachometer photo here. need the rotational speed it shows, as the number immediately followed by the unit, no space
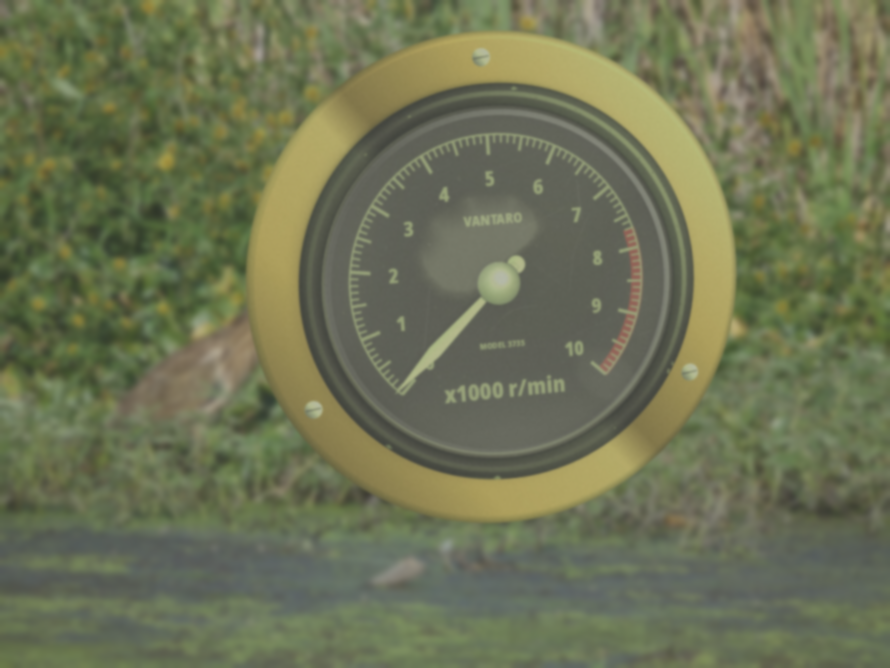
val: 100rpm
